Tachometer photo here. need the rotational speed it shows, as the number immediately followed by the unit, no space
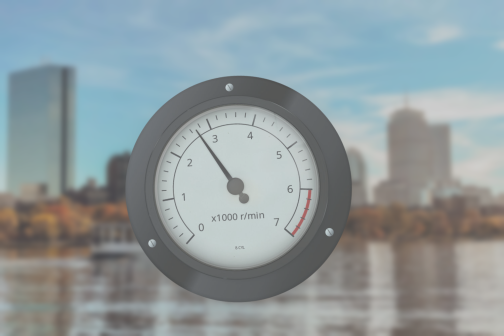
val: 2700rpm
